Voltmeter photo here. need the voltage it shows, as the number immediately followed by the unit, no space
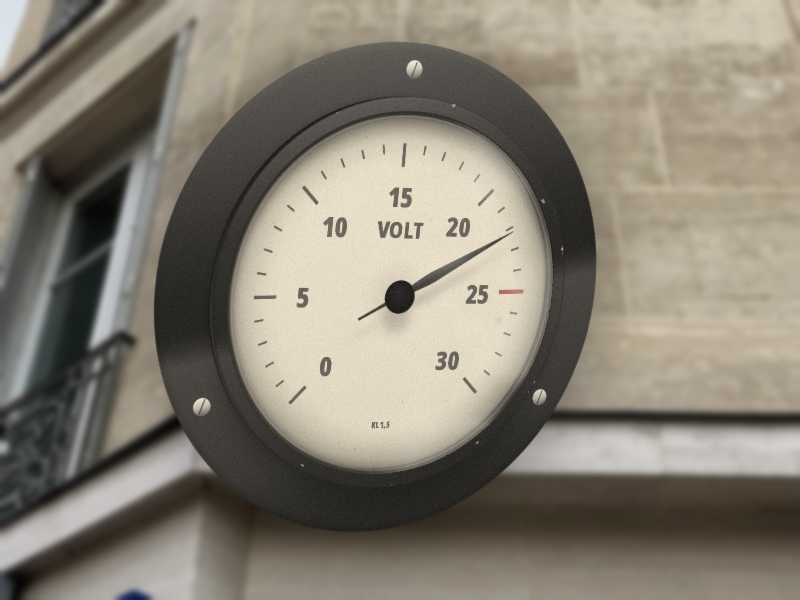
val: 22V
